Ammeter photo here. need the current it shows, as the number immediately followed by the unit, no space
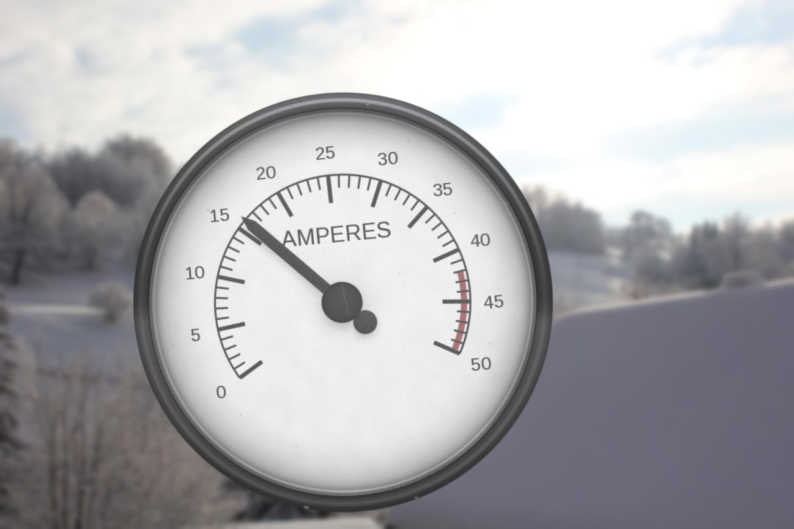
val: 16A
